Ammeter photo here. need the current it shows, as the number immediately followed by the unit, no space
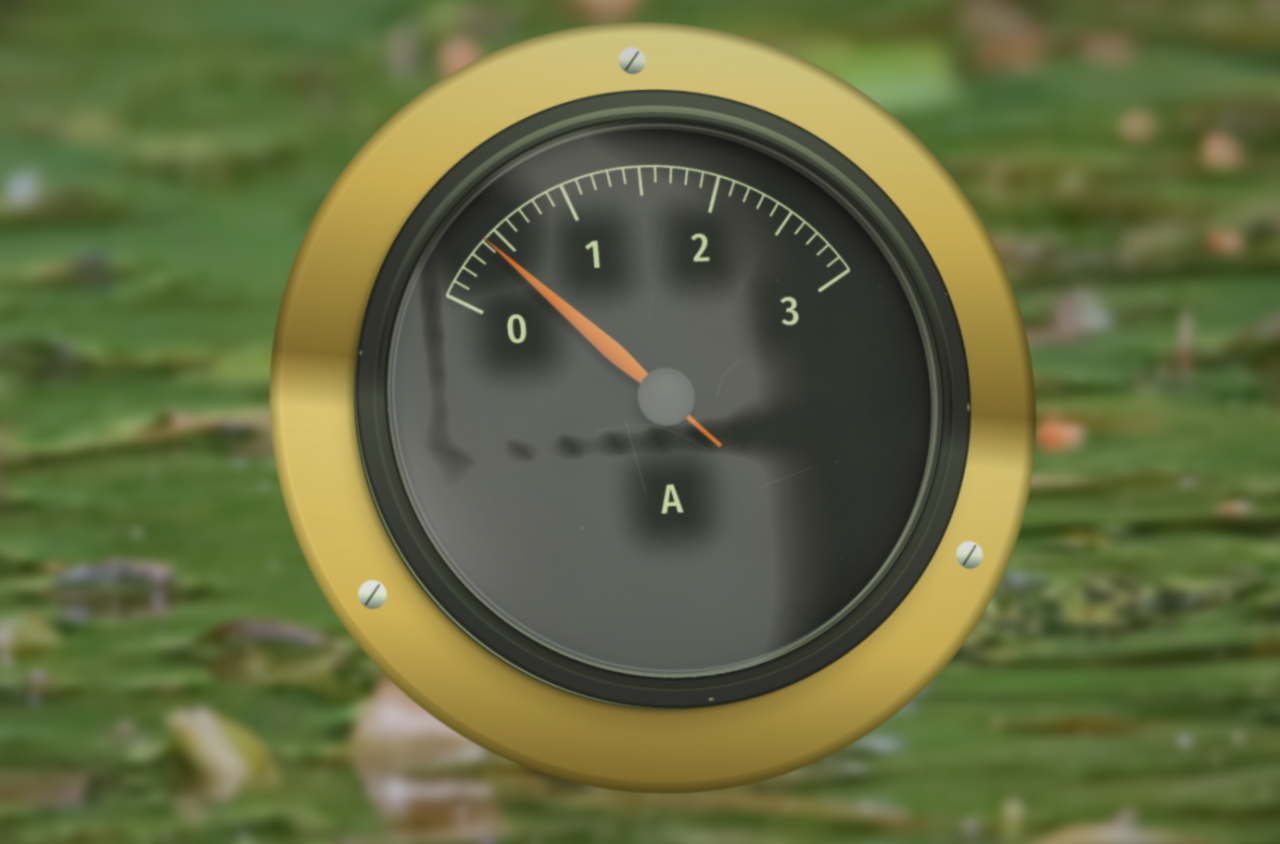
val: 0.4A
